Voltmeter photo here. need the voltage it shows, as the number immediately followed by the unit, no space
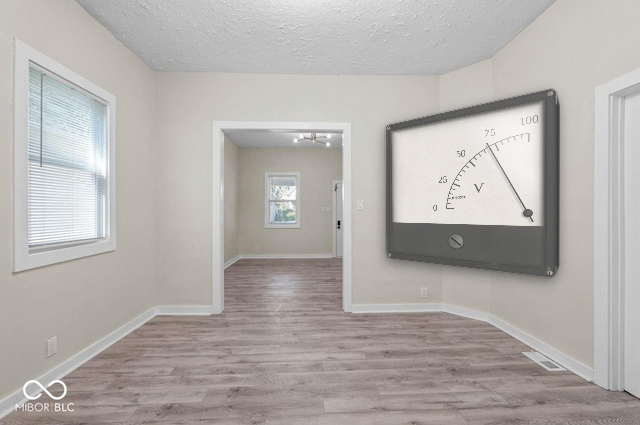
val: 70V
